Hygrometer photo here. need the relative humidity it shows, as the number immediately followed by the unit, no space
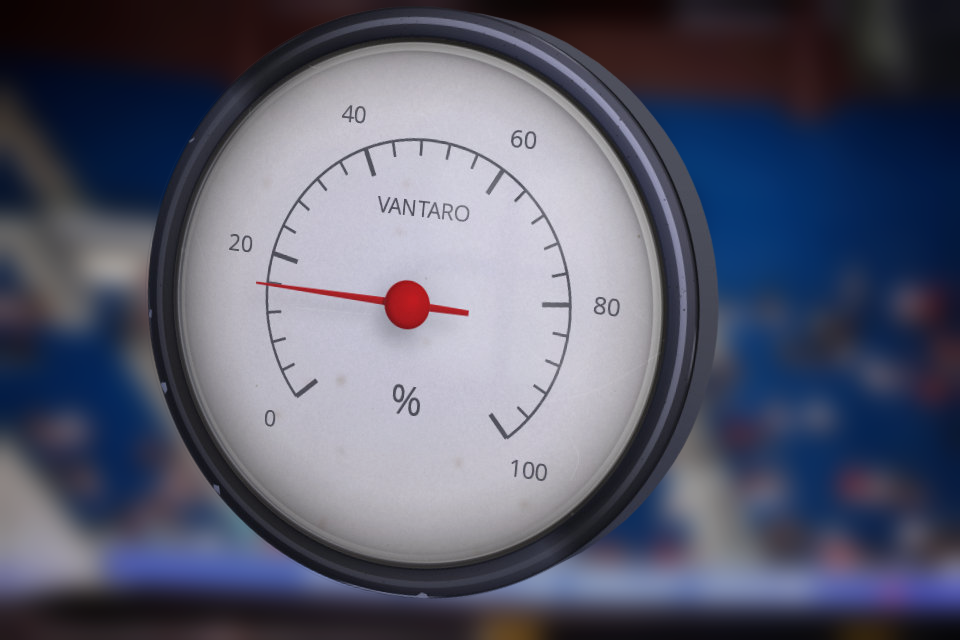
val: 16%
